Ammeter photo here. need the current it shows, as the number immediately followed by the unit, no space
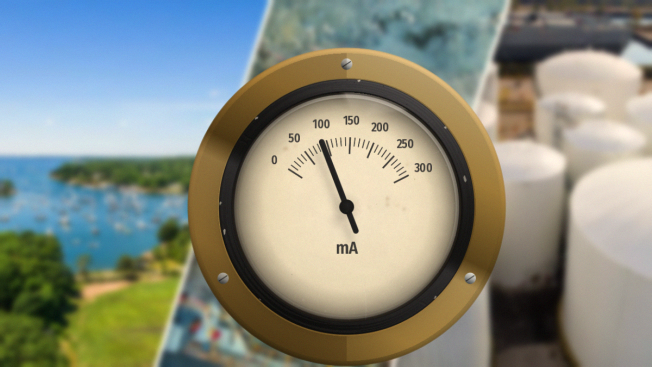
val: 90mA
